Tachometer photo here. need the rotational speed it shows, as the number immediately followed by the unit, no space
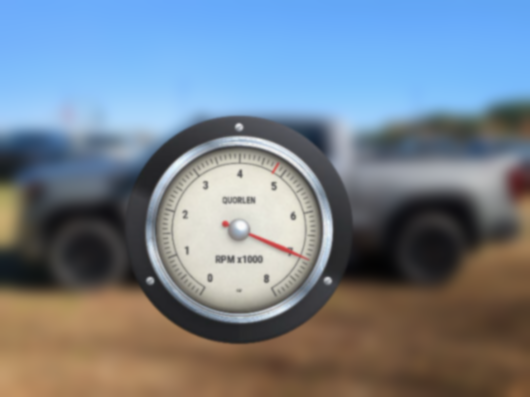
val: 7000rpm
